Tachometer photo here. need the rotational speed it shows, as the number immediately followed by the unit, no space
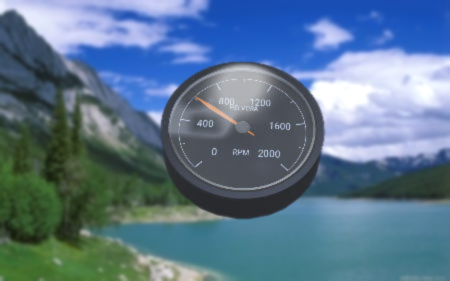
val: 600rpm
